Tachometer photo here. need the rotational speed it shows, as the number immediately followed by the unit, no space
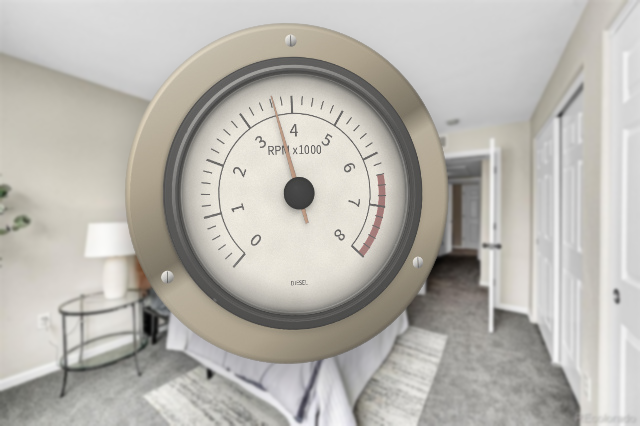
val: 3600rpm
